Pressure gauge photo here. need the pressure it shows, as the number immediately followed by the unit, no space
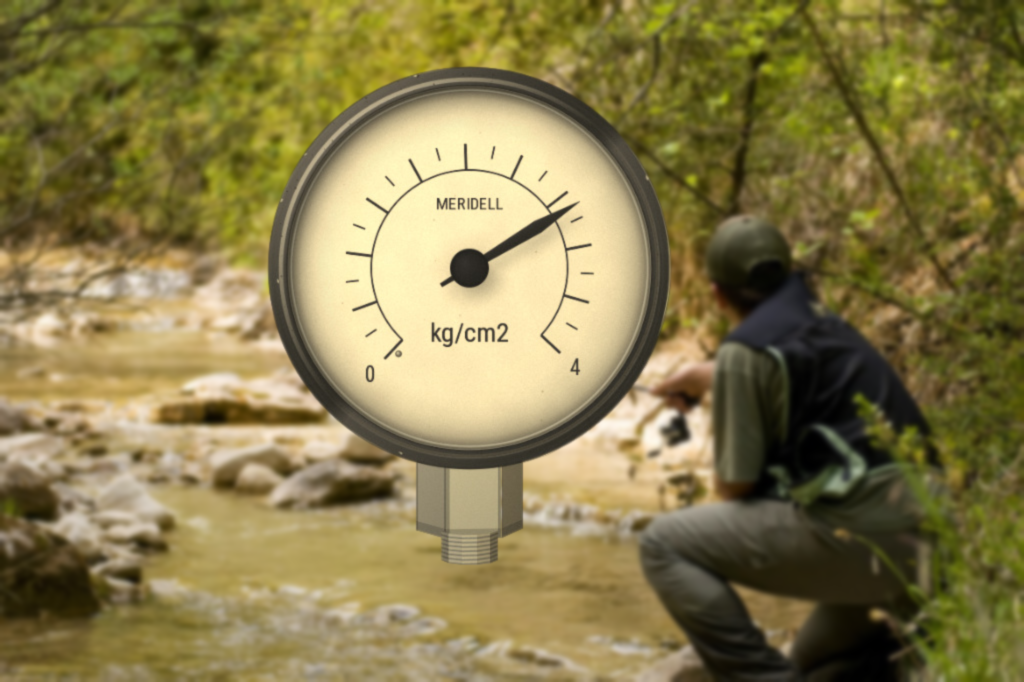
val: 2.9kg/cm²
